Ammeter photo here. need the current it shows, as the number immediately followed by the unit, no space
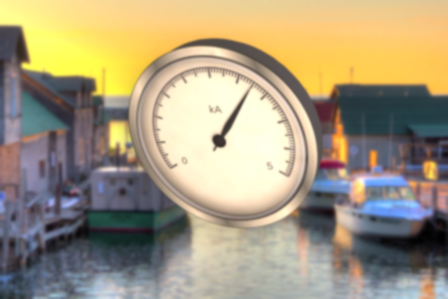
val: 3.25kA
